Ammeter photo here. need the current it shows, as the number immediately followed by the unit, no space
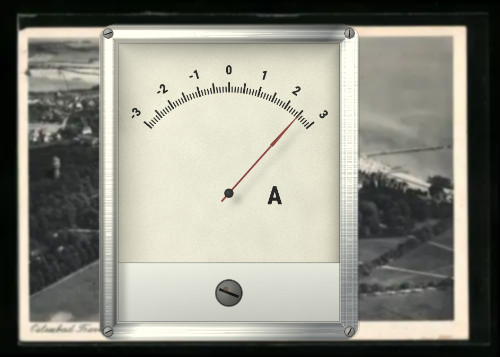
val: 2.5A
